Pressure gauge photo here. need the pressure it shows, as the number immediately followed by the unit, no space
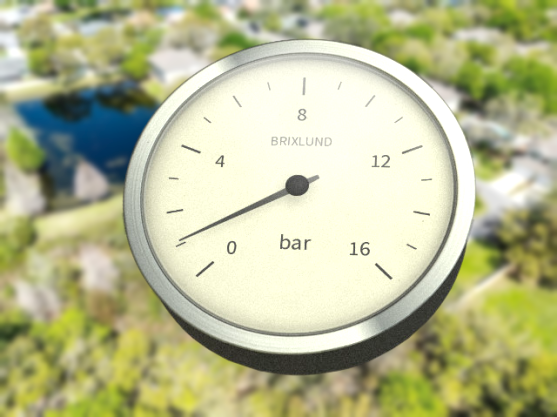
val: 1bar
